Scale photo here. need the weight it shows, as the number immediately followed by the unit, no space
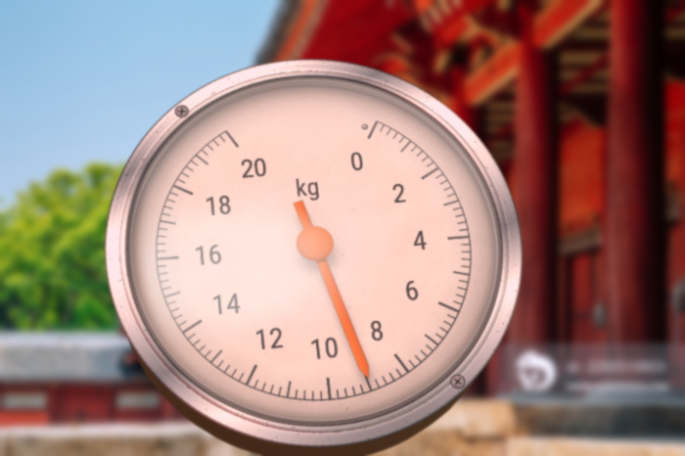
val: 9kg
